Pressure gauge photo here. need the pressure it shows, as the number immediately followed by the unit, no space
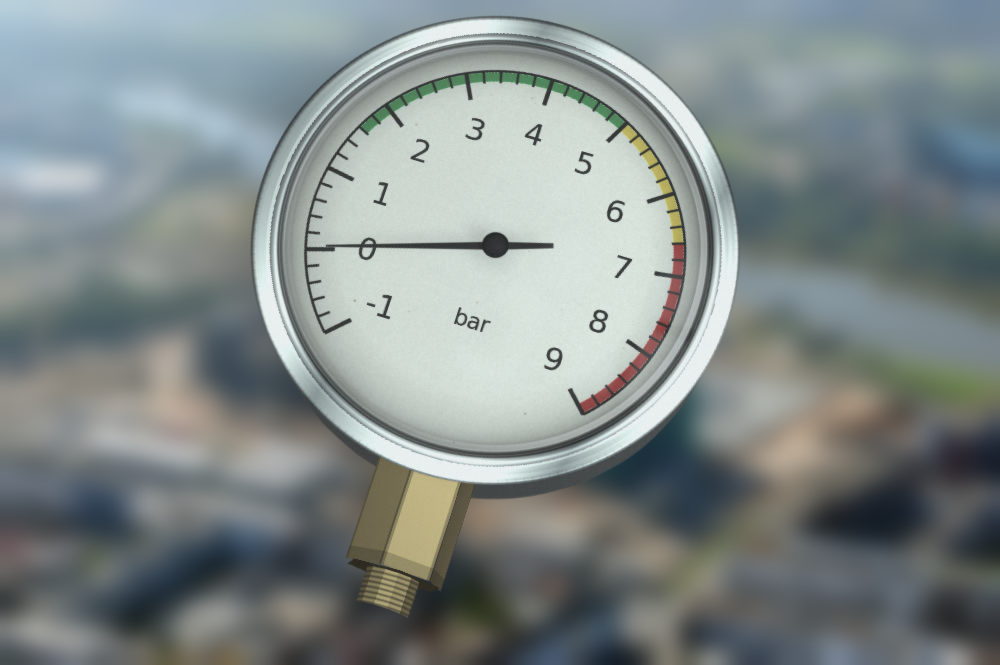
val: 0bar
